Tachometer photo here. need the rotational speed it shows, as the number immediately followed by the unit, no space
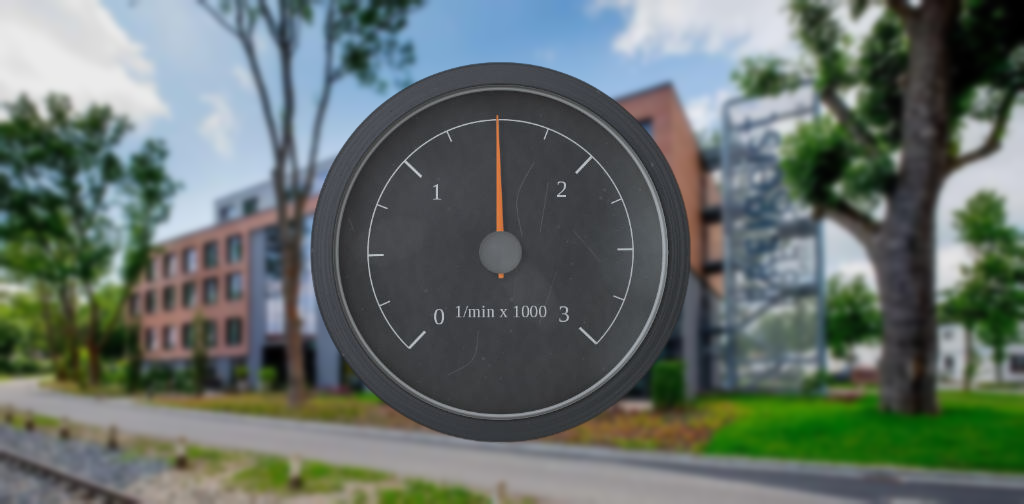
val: 1500rpm
